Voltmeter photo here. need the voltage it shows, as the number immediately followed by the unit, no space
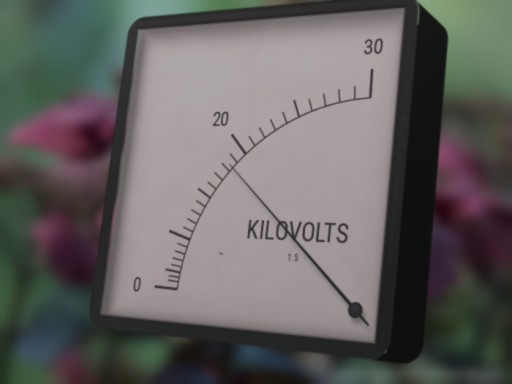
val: 18.5kV
